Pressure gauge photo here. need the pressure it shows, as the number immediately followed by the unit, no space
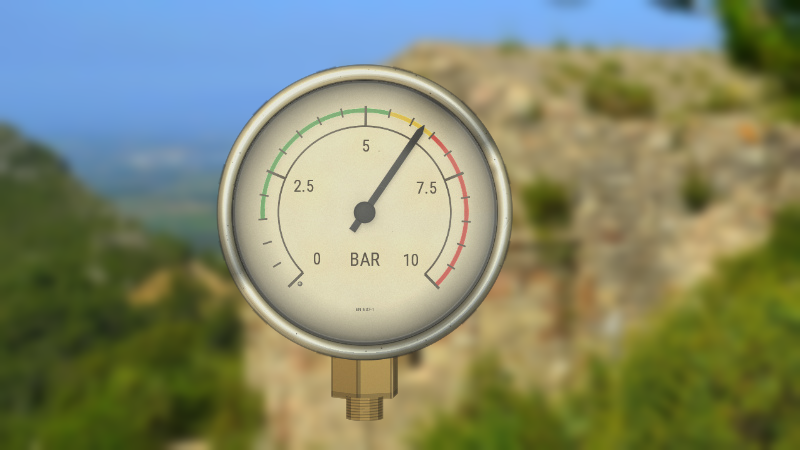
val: 6.25bar
